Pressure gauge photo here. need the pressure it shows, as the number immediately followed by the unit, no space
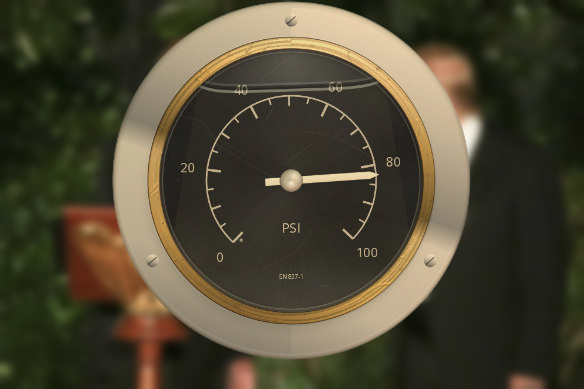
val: 82.5psi
